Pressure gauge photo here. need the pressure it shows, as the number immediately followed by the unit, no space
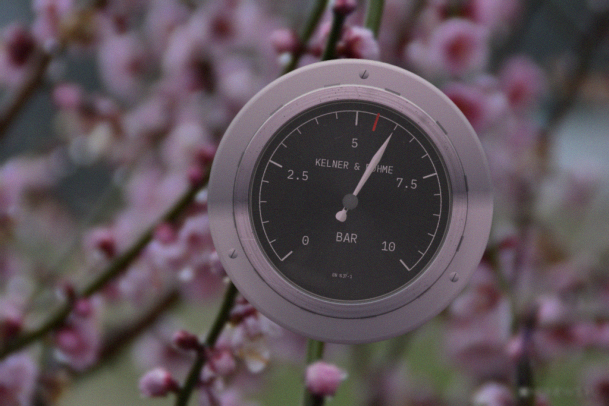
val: 6bar
